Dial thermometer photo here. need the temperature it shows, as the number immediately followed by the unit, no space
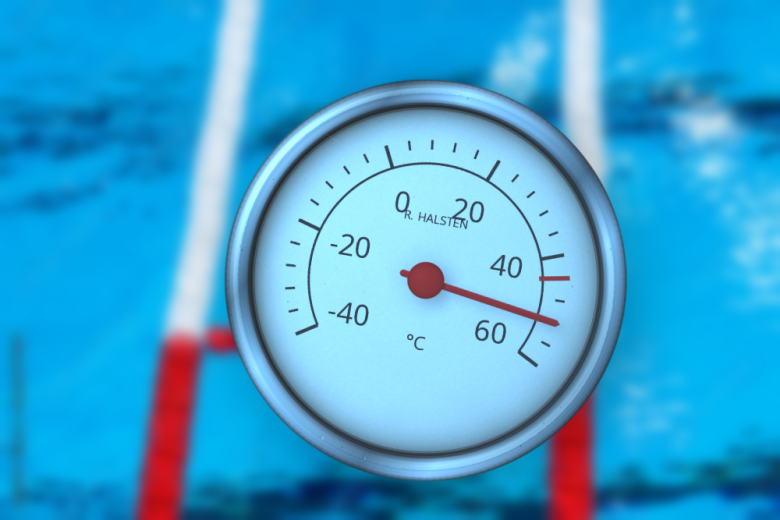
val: 52°C
